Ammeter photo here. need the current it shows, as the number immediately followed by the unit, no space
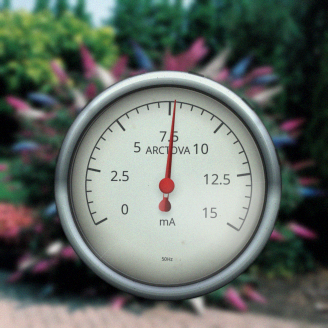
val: 7.75mA
